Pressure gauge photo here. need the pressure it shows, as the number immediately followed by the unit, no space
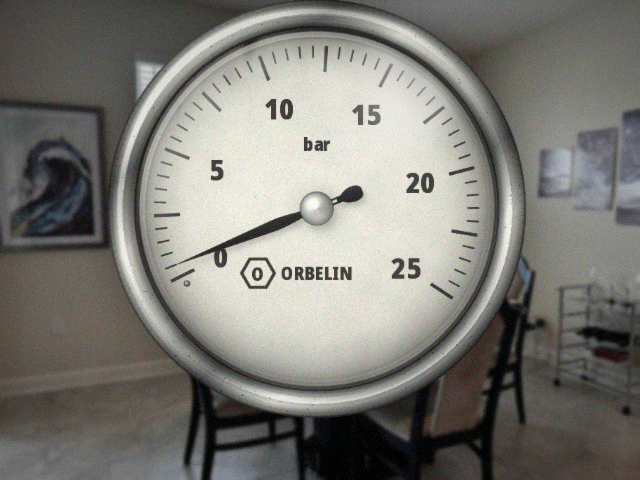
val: 0.5bar
